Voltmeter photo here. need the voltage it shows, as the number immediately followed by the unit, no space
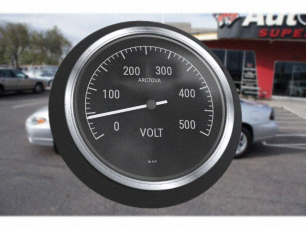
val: 40V
